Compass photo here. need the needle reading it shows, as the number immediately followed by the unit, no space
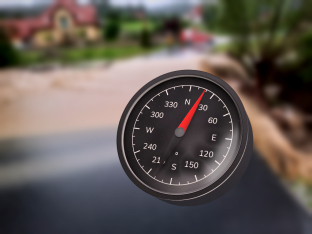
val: 20°
